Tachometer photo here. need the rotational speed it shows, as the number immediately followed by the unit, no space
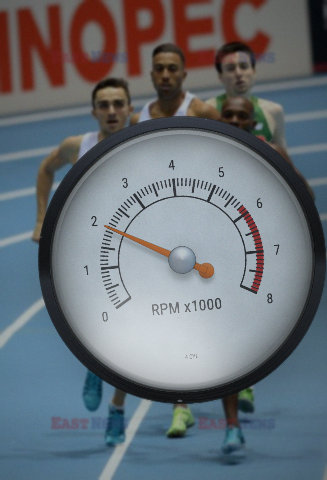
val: 2000rpm
